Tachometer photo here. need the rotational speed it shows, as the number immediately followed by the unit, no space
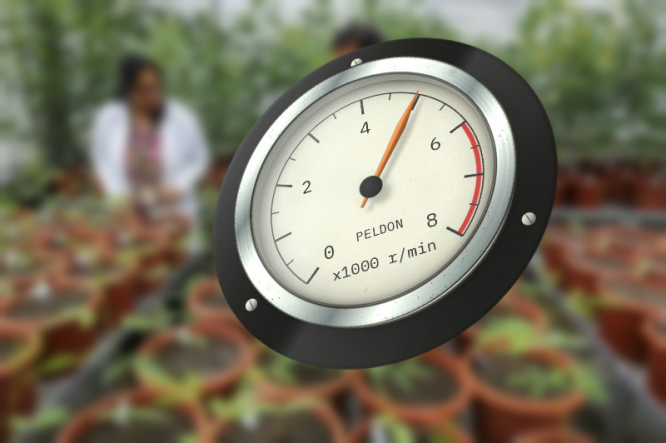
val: 5000rpm
